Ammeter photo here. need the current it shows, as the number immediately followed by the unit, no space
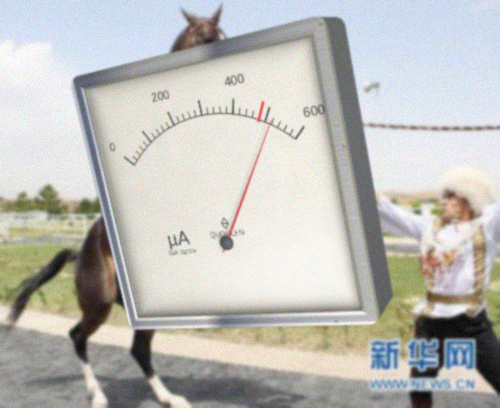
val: 520µA
